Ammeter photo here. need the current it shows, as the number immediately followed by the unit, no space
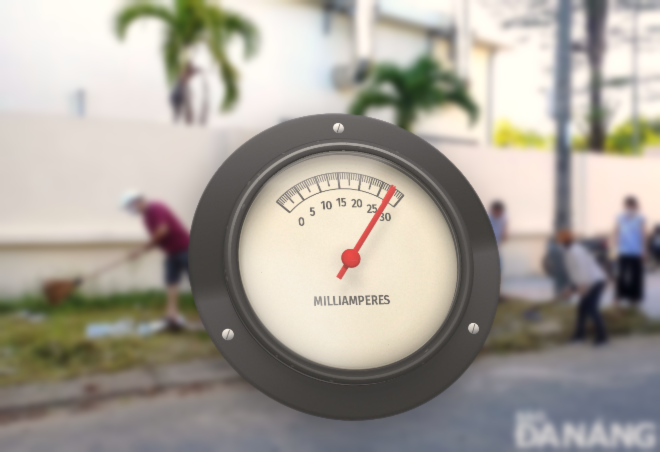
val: 27.5mA
